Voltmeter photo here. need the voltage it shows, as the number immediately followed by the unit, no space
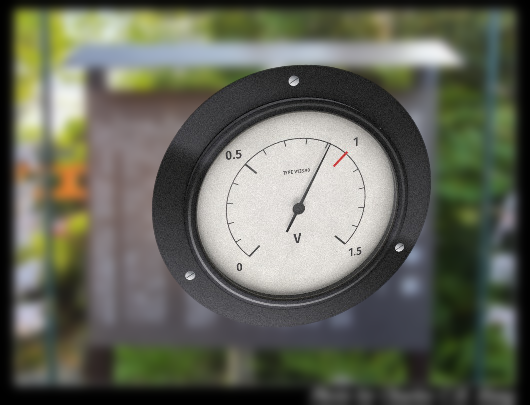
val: 0.9V
